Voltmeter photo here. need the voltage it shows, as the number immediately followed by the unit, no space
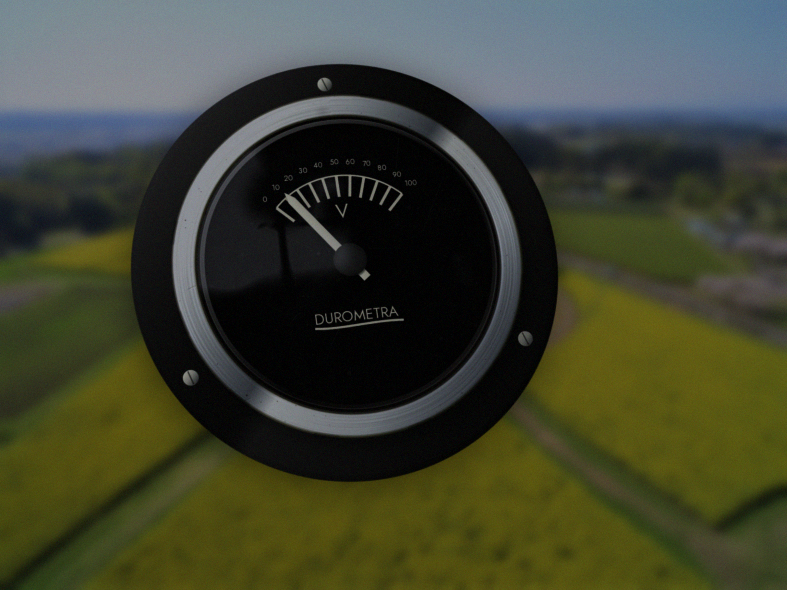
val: 10V
